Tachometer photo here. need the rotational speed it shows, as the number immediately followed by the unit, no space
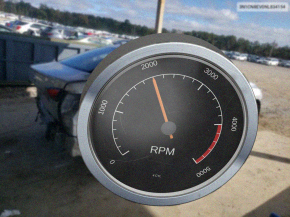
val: 2000rpm
